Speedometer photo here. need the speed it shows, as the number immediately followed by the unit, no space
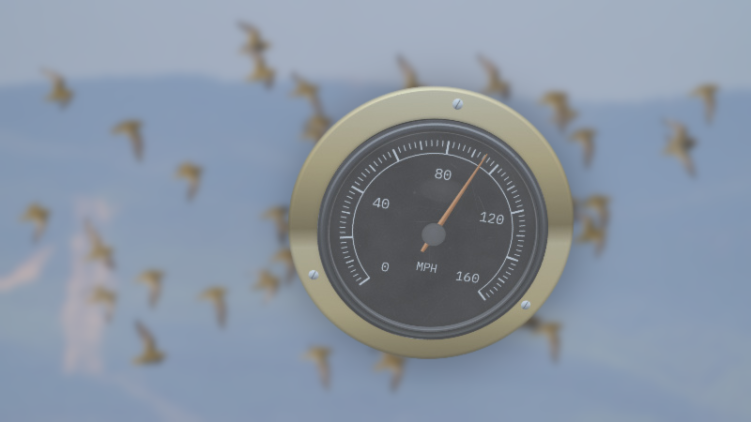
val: 94mph
